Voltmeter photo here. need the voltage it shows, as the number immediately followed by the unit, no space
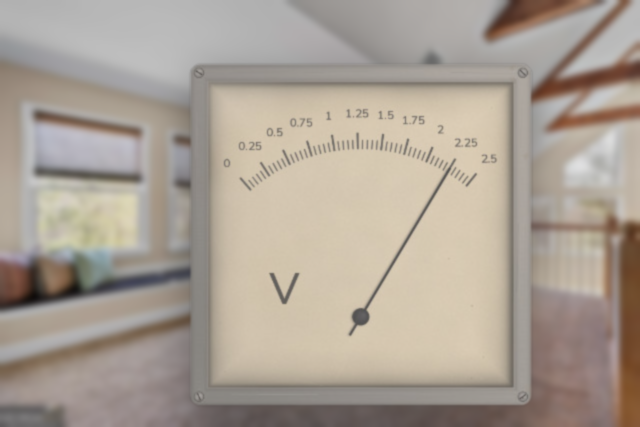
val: 2.25V
